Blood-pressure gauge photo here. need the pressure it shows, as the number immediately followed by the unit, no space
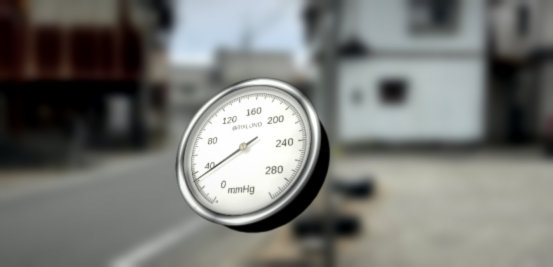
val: 30mmHg
